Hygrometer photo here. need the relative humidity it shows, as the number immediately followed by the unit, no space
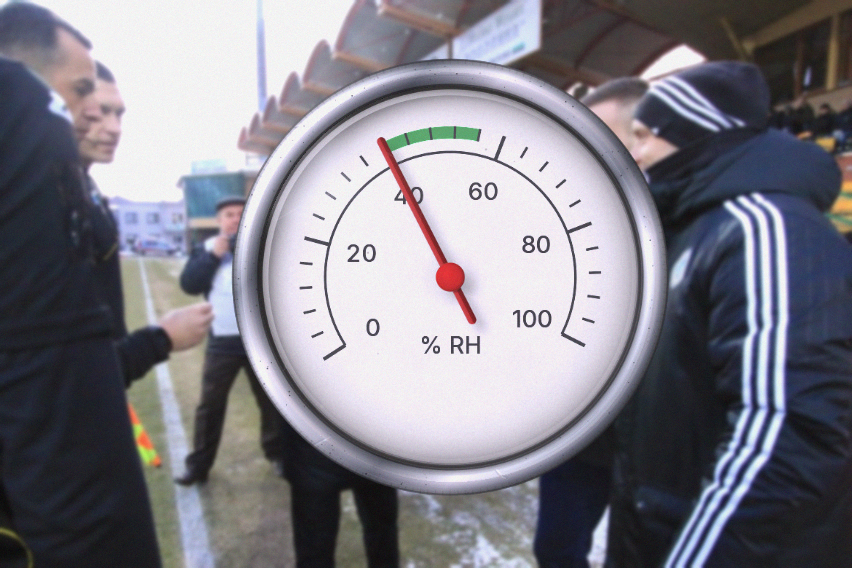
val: 40%
